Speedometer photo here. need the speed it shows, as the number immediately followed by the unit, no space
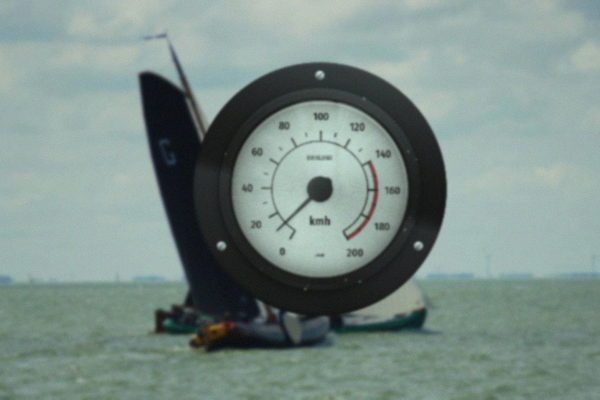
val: 10km/h
